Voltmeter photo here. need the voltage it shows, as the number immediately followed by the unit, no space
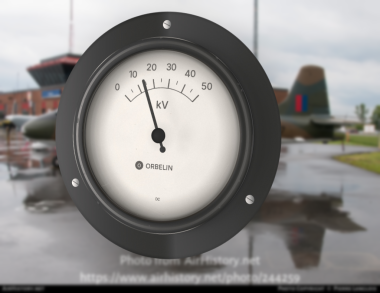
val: 15kV
